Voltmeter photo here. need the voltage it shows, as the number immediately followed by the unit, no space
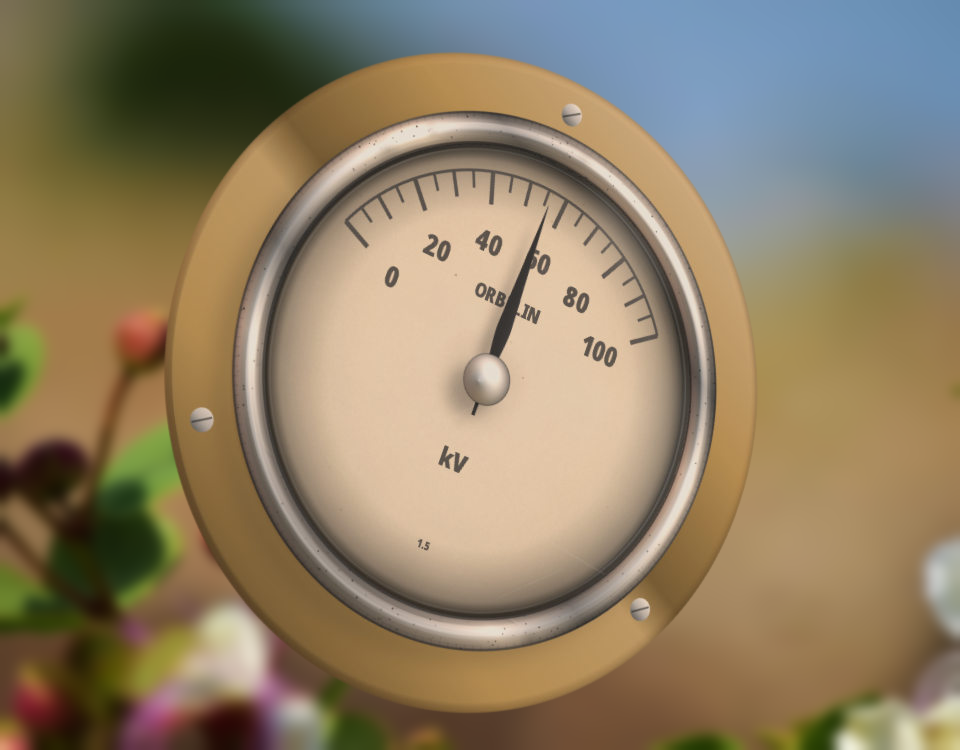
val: 55kV
